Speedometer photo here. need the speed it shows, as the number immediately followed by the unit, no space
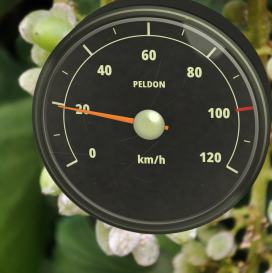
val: 20km/h
